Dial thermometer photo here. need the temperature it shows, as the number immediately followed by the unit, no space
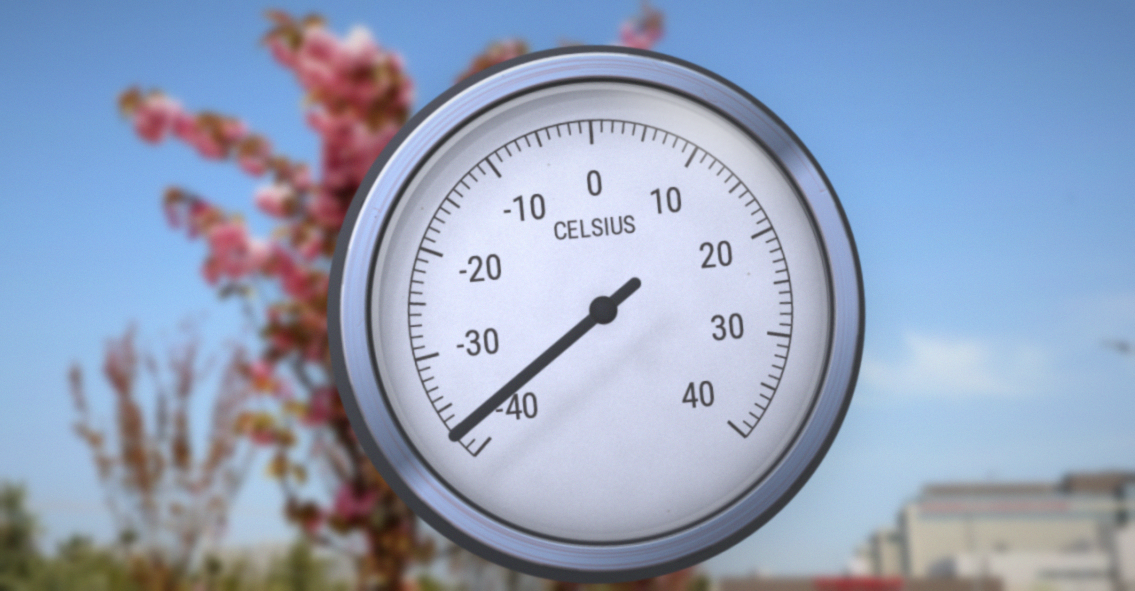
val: -37.5°C
